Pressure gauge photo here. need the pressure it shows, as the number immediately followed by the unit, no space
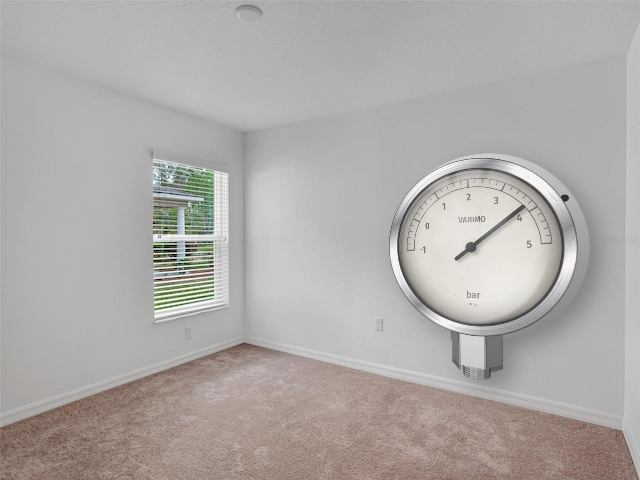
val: 3.8bar
